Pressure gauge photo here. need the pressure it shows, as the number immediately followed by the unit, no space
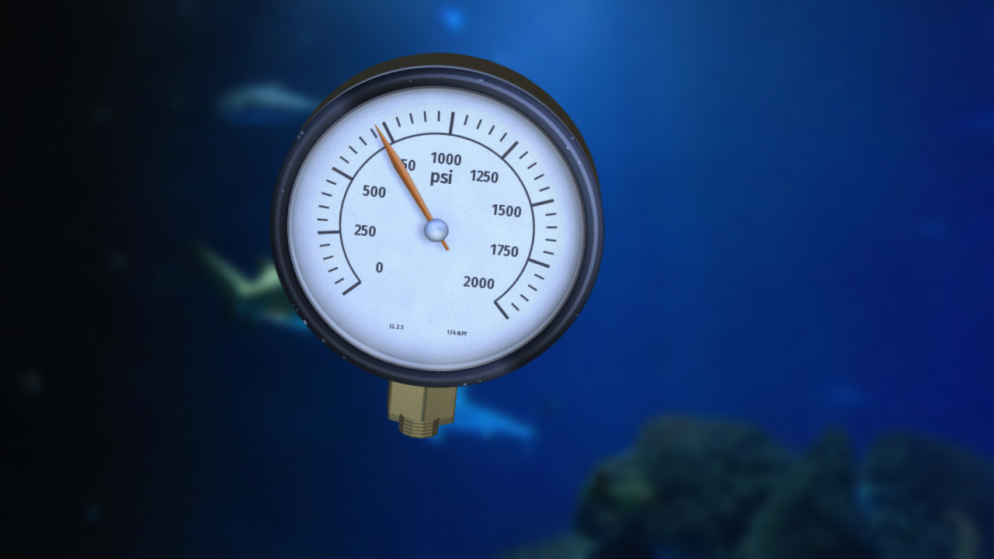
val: 725psi
